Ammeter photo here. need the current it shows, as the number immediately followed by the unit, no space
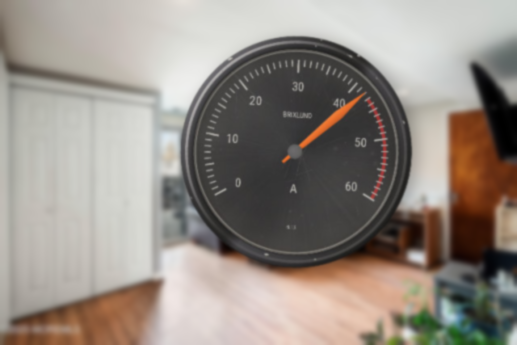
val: 42A
